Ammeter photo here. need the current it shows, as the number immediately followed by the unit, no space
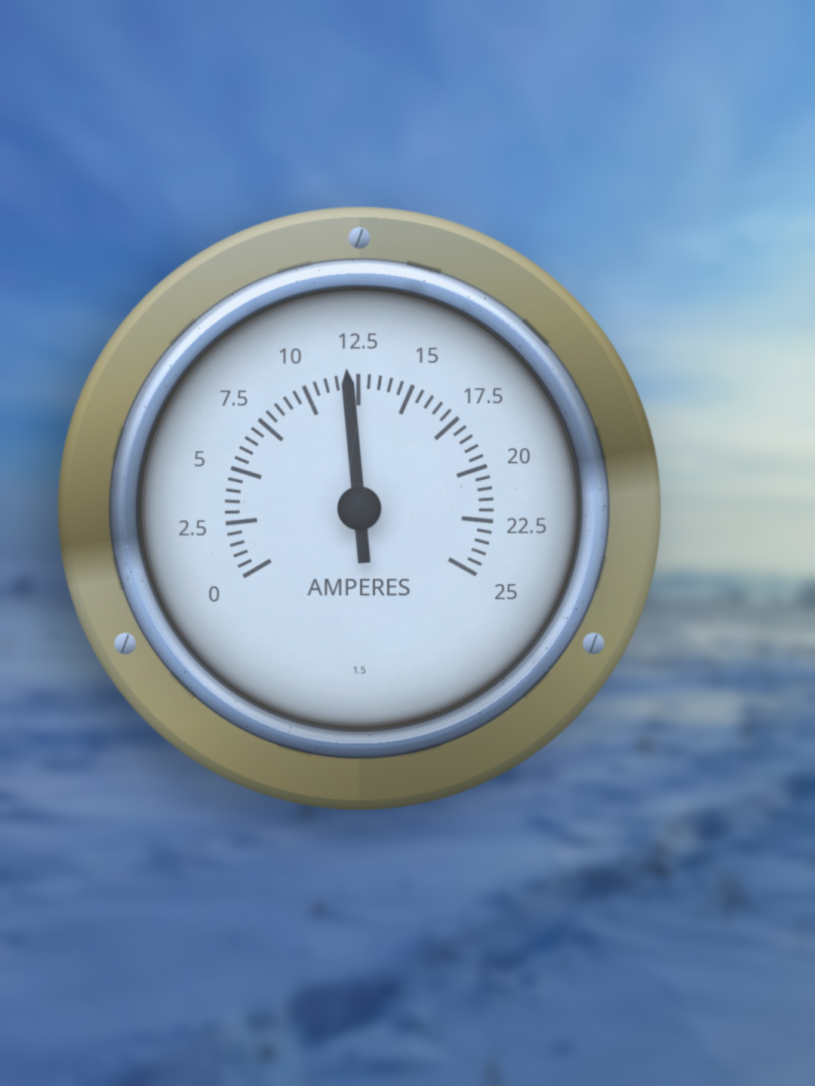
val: 12A
